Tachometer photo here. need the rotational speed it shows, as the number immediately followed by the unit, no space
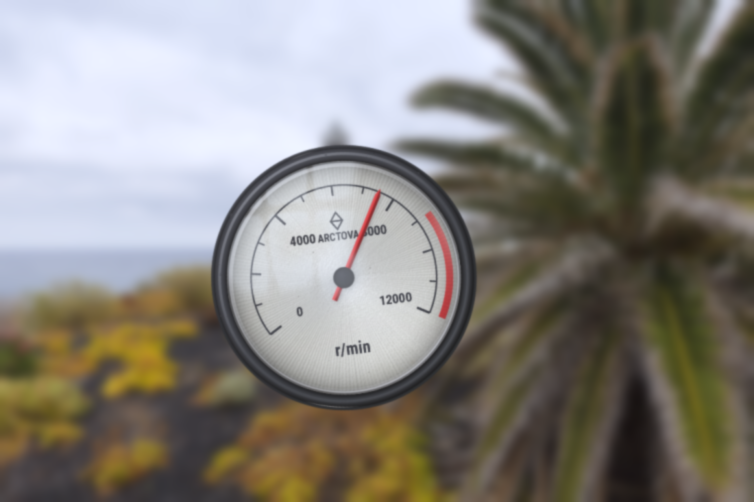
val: 7500rpm
